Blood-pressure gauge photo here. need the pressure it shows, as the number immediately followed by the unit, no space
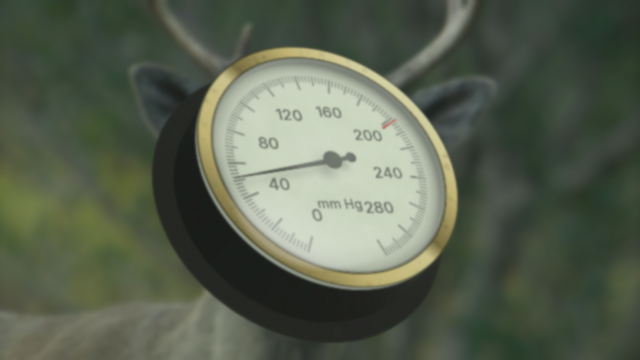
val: 50mmHg
